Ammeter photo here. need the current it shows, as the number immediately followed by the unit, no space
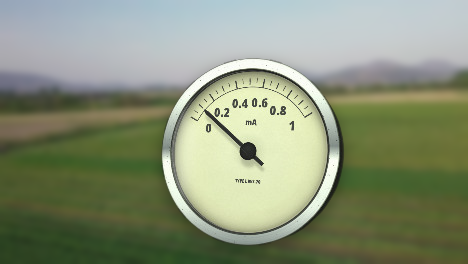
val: 0.1mA
